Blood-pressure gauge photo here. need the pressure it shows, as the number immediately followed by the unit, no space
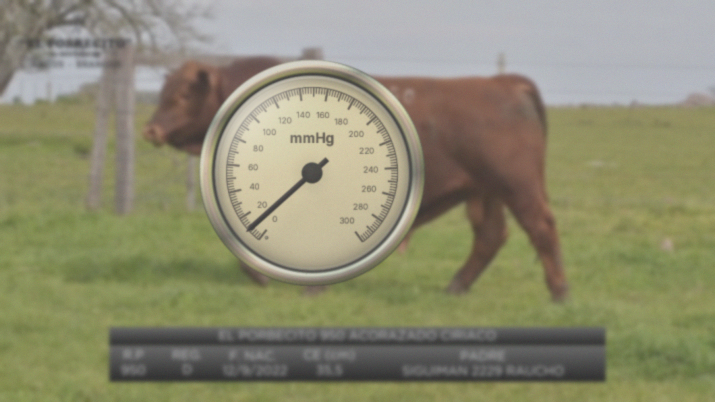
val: 10mmHg
